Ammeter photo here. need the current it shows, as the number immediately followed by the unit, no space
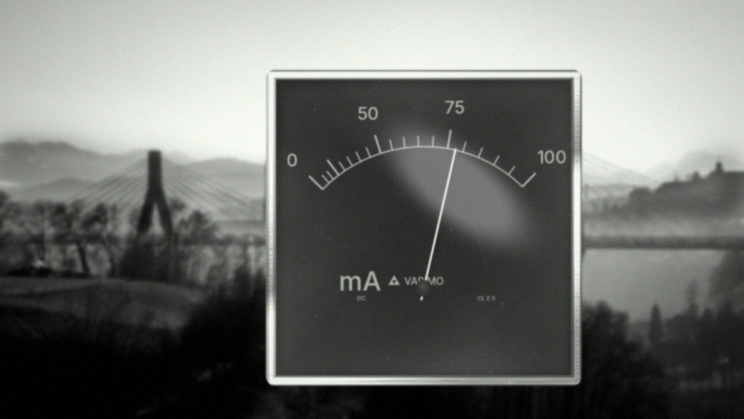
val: 77.5mA
